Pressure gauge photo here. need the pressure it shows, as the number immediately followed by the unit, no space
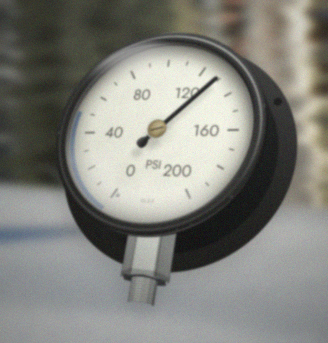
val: 130psi
